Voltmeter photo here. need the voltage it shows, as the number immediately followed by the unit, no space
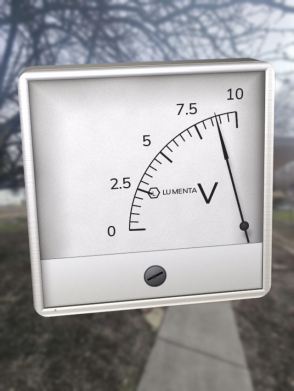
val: 8.75V
